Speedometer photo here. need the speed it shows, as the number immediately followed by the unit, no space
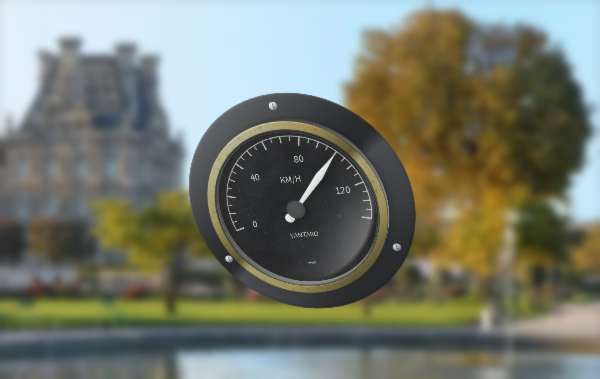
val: 100km/h
